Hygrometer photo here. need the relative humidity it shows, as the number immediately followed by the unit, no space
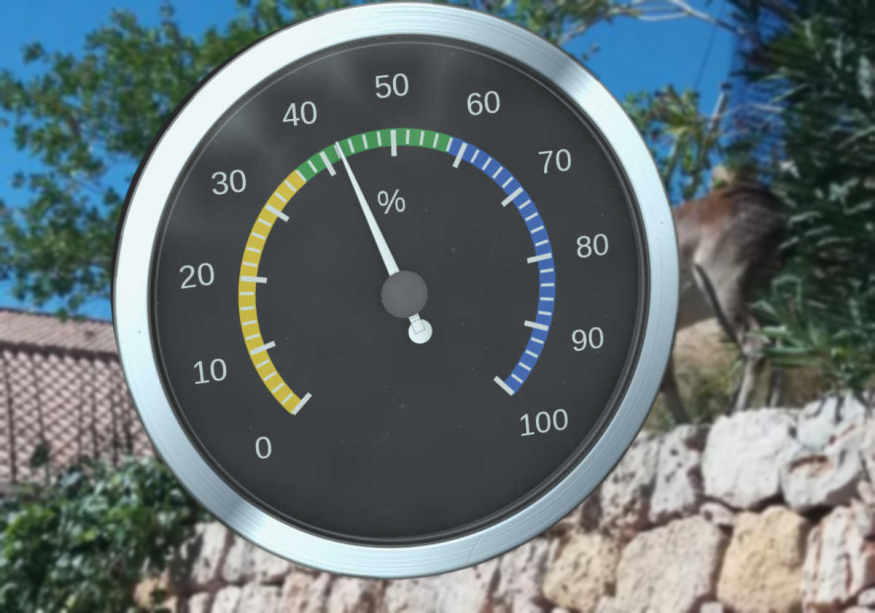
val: 42%
